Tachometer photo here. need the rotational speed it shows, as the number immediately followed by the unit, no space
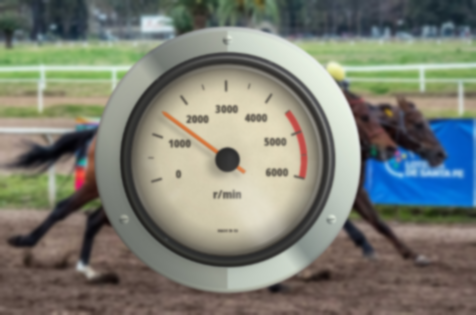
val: 1500rpm
